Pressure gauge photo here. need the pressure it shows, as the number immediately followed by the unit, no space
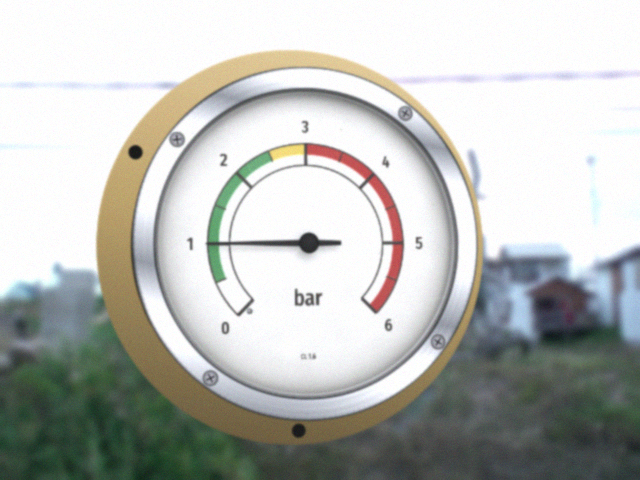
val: 1bar
